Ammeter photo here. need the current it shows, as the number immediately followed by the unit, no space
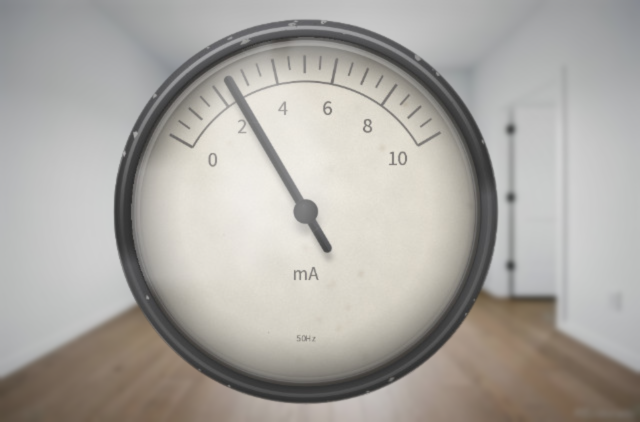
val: 2.5mA
